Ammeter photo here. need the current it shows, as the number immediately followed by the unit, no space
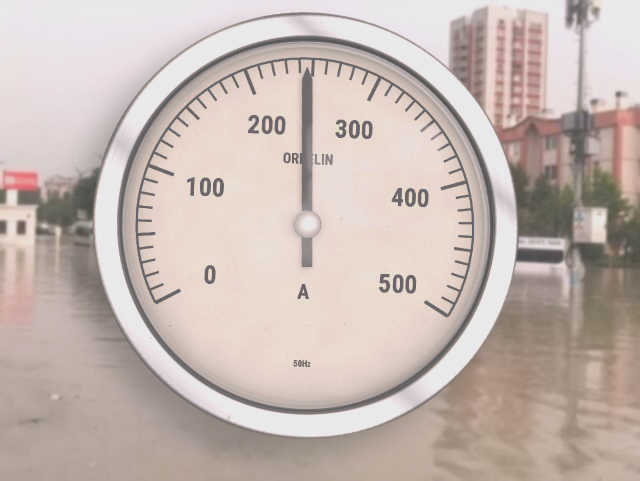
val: 245A
